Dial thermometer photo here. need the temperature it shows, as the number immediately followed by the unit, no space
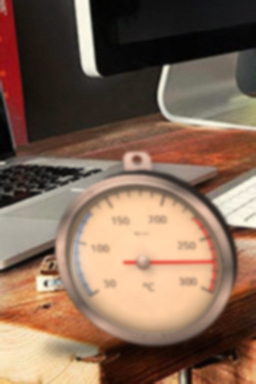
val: 270°C
